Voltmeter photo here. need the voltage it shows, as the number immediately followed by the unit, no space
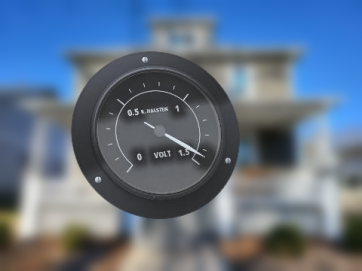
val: 1.45V
